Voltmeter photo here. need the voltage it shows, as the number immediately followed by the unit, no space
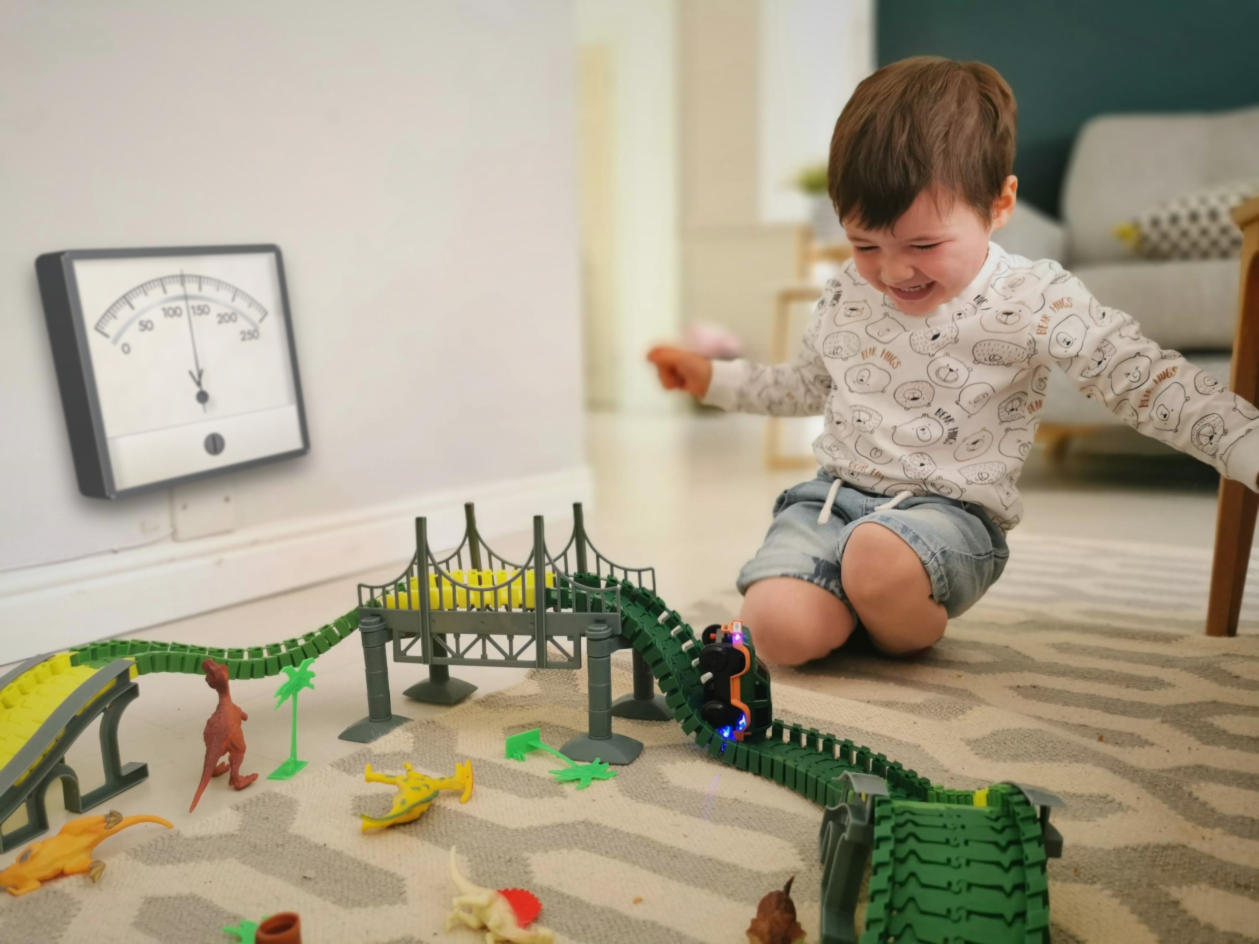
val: 125V
